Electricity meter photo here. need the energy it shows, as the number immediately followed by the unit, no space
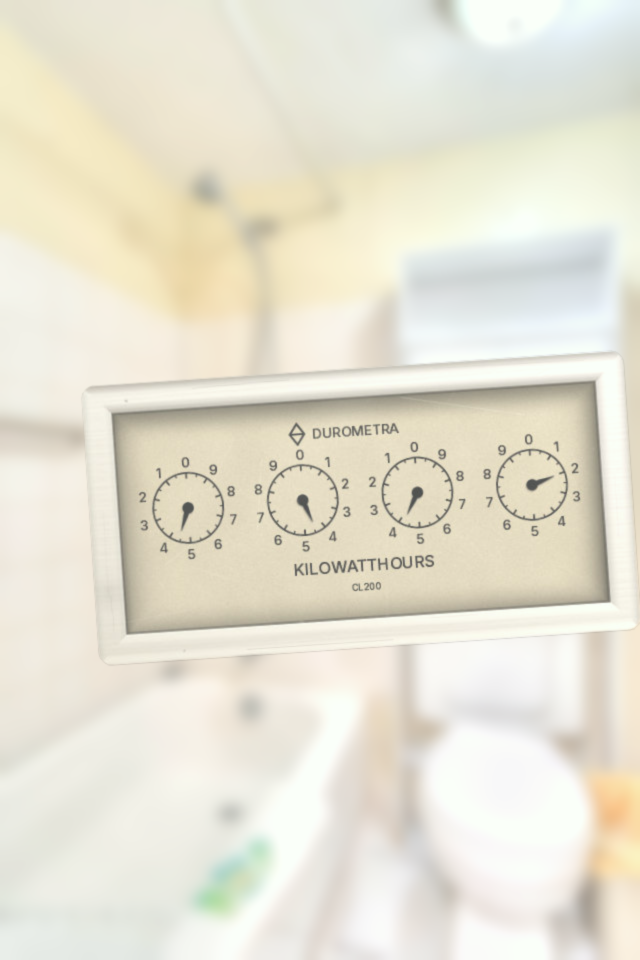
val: 4442kWh
